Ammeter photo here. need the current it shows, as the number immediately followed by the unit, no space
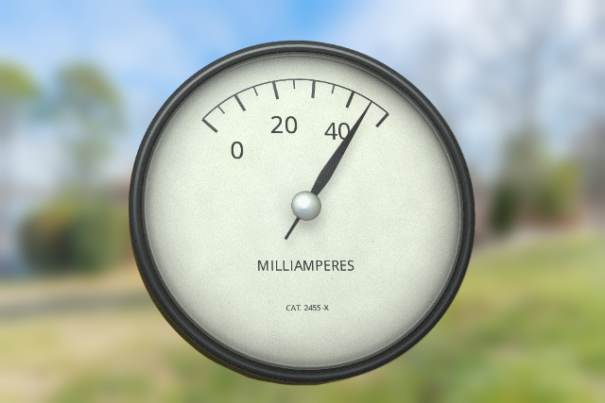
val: 45mA
